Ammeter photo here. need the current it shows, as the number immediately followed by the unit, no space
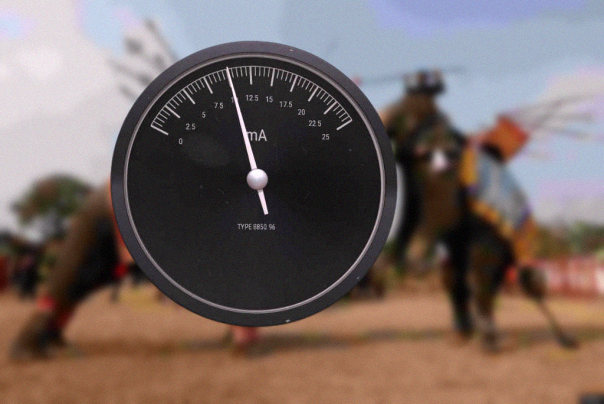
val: 10mA
